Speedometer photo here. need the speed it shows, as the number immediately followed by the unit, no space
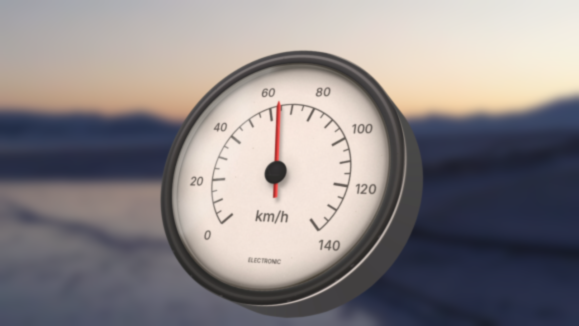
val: 65km/h
